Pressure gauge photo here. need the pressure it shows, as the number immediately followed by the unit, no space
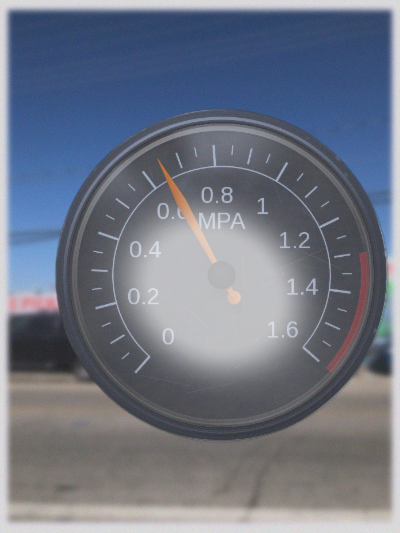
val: 0.65MPa
